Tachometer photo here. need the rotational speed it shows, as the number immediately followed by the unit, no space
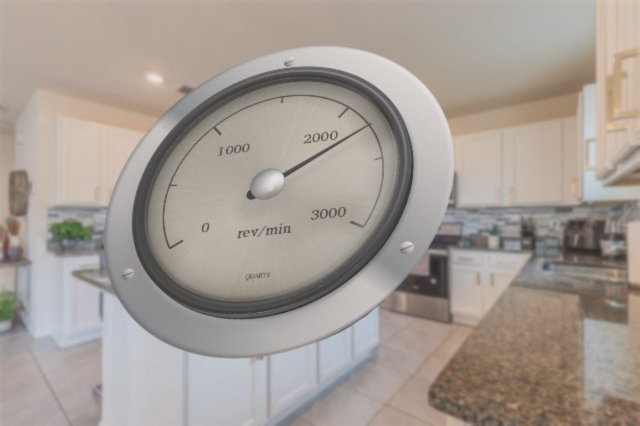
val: 2250rpm
